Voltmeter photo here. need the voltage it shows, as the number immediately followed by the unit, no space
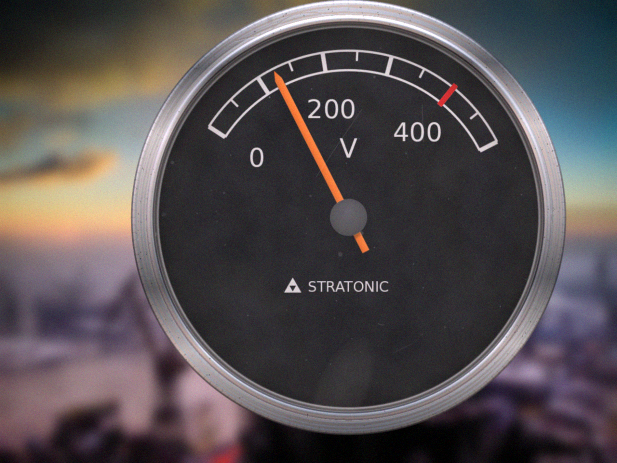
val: 125V
